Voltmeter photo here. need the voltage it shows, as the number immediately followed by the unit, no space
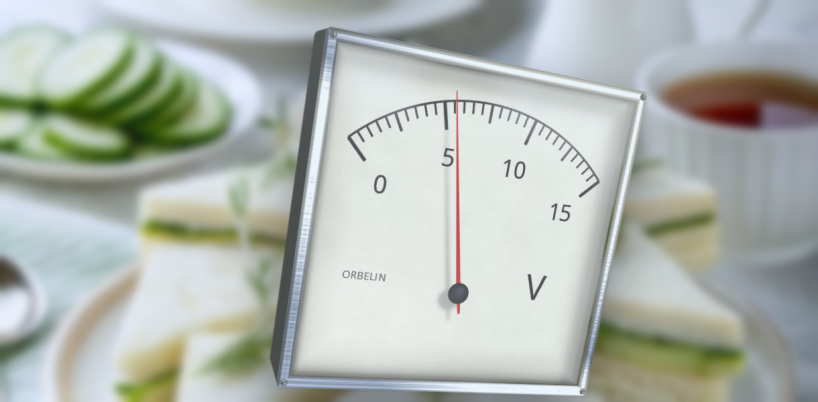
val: 5.5V
